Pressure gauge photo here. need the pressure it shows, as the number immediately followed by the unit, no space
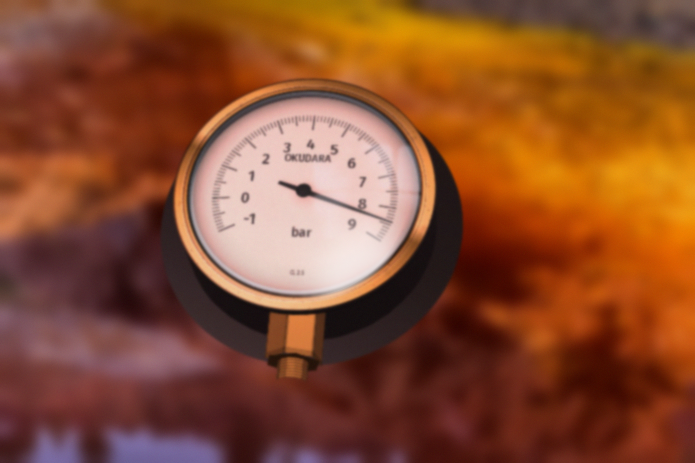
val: 8.5bar
